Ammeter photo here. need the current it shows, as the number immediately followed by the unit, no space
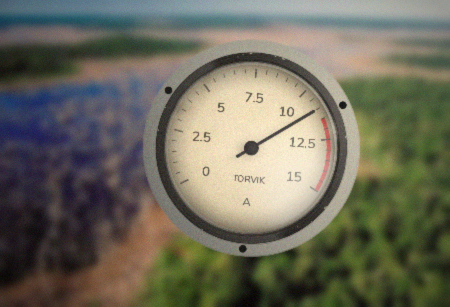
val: 11A
